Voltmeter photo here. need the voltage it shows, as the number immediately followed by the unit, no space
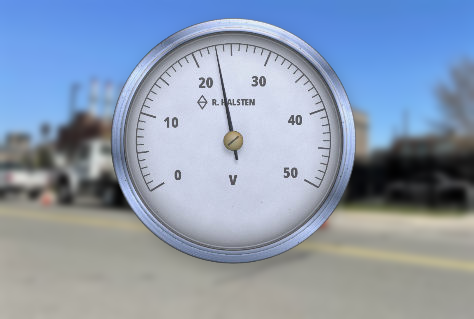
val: 23V
